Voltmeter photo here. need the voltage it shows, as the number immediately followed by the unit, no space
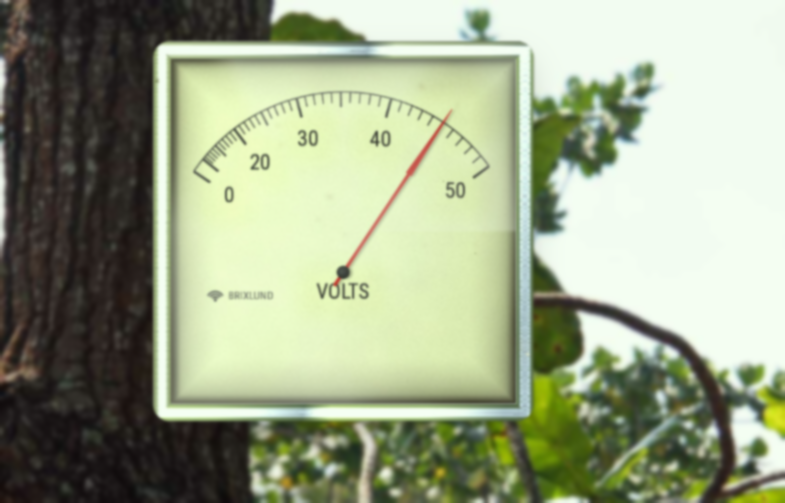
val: 45V
